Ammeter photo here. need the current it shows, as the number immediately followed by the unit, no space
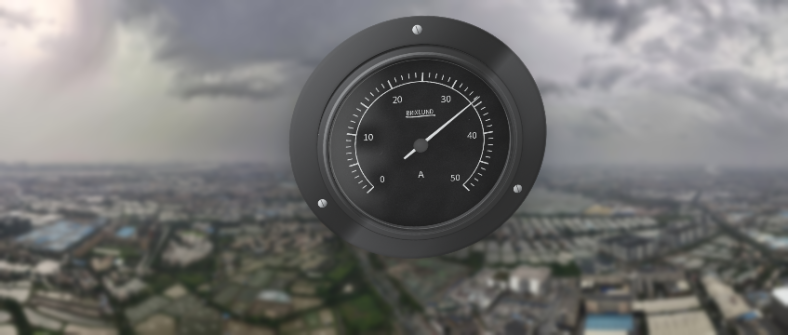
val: 34A
